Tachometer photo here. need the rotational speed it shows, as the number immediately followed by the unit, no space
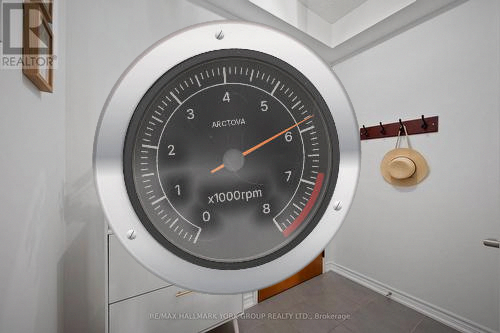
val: 5800rpm
